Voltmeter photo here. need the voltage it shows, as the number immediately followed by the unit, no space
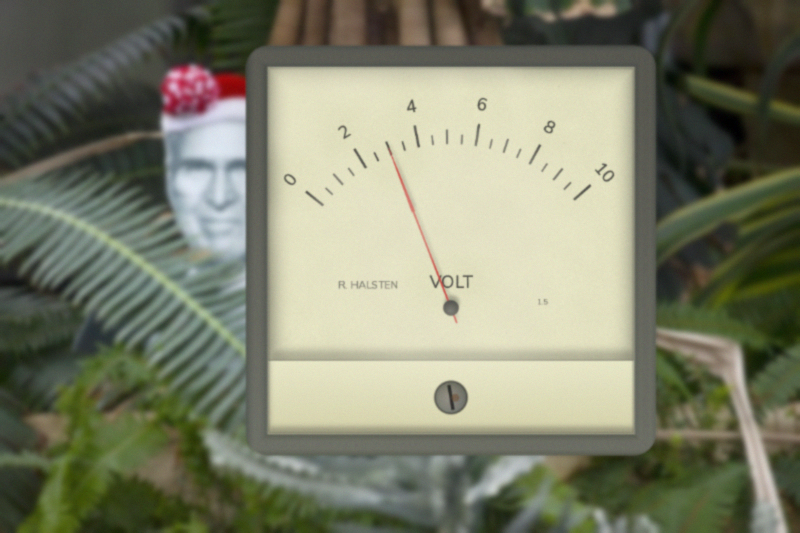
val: 3V
